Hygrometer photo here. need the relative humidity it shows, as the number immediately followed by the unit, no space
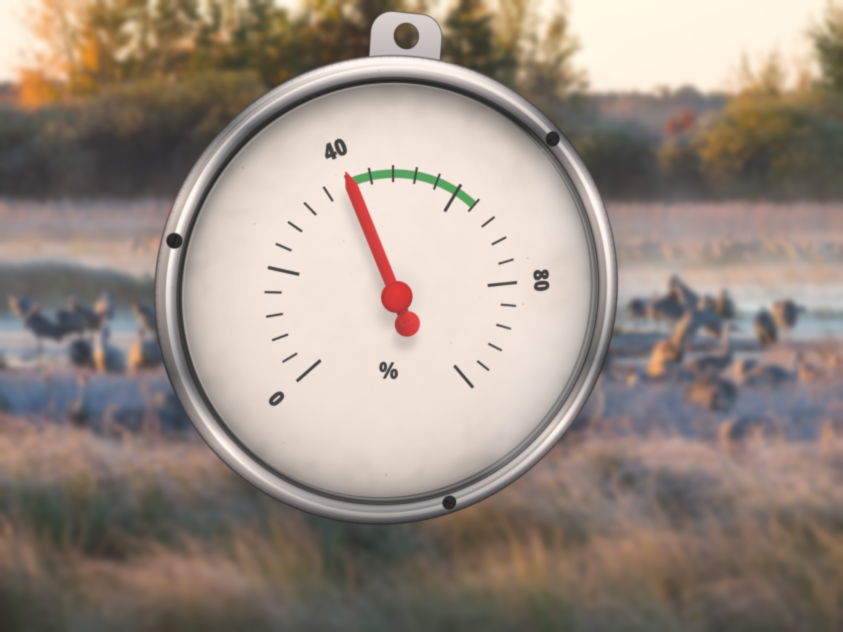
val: 40%
